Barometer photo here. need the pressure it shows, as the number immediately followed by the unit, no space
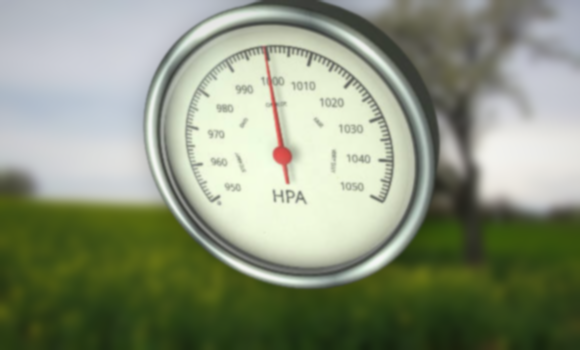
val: 1000hPa
